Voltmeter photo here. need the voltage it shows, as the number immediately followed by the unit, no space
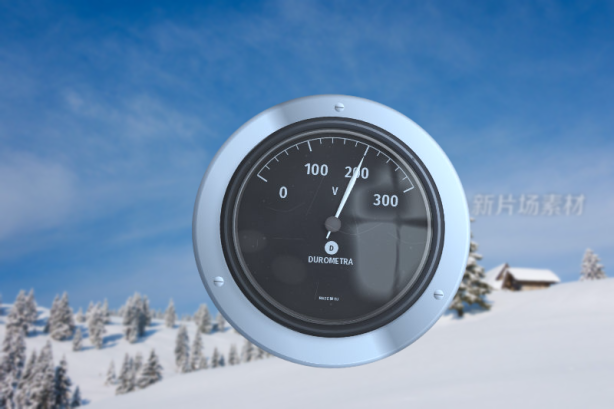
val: 200V
